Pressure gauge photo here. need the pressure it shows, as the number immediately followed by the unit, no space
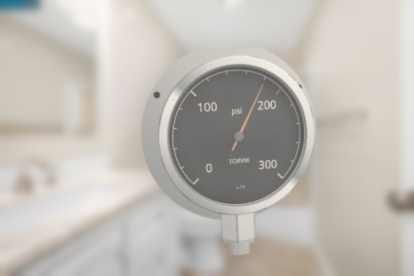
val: 180psi
